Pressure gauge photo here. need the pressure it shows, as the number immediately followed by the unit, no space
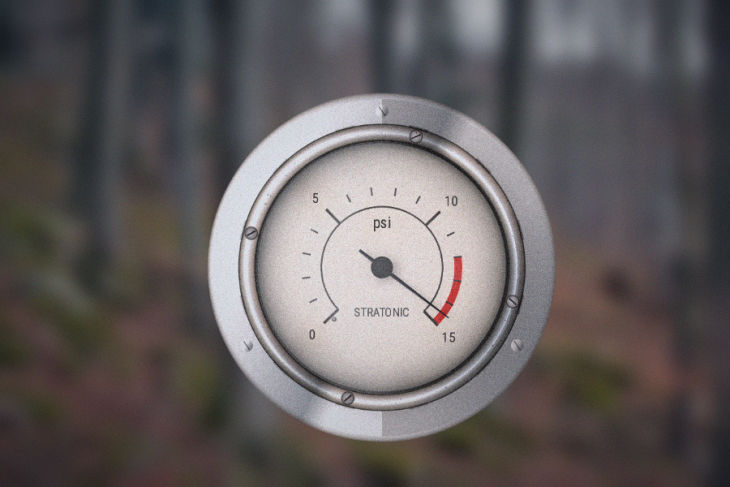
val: 14.5psi
